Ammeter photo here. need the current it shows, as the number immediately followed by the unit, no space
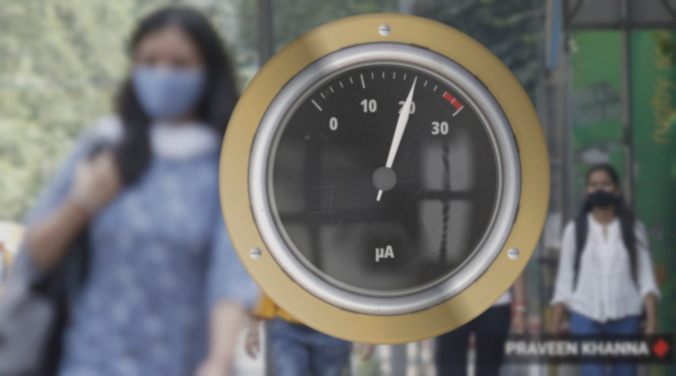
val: 20µA
